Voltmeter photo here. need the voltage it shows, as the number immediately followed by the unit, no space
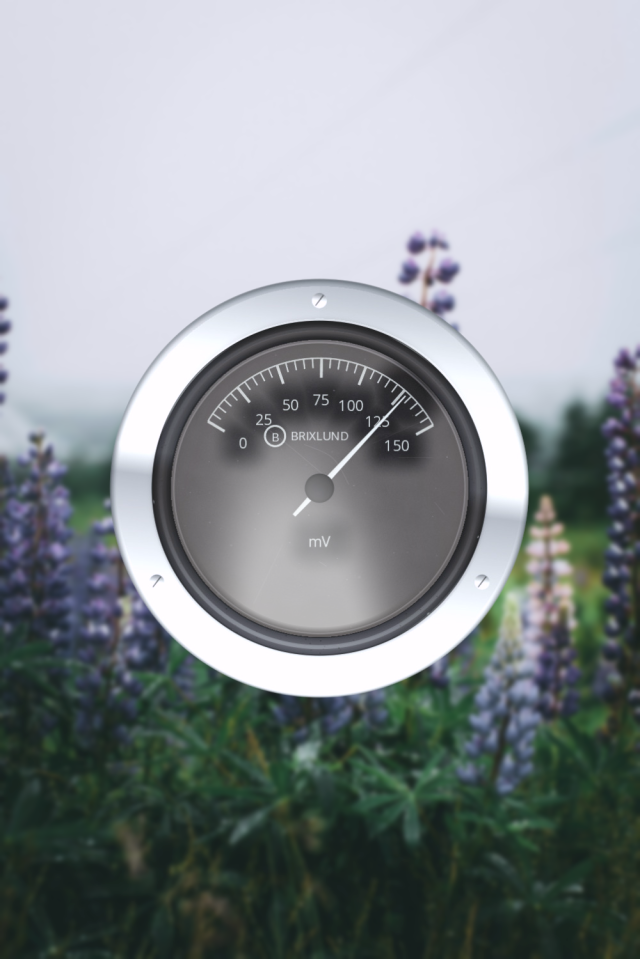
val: 127.5mV
